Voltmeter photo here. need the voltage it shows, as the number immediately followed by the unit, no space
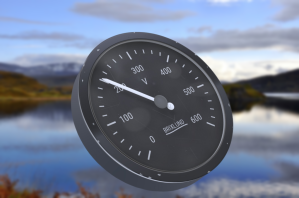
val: 200V
